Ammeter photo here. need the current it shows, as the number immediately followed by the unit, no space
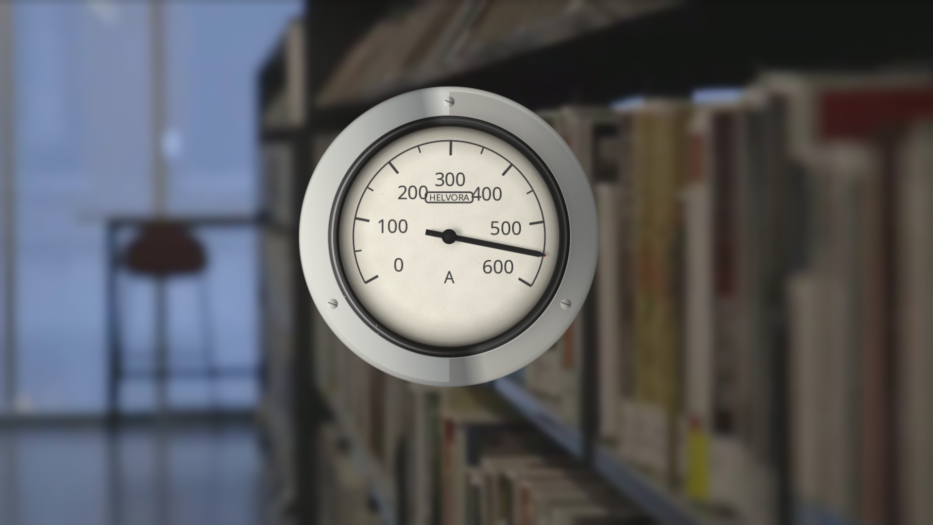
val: 550A
